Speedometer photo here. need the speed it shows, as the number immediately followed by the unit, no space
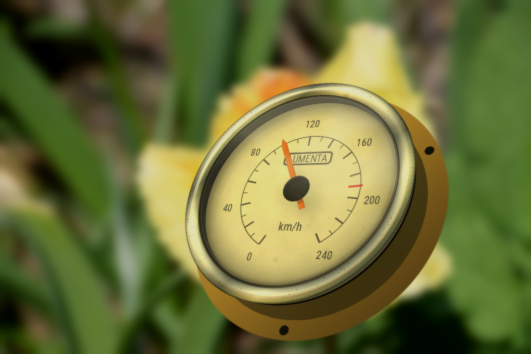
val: 100km/h
